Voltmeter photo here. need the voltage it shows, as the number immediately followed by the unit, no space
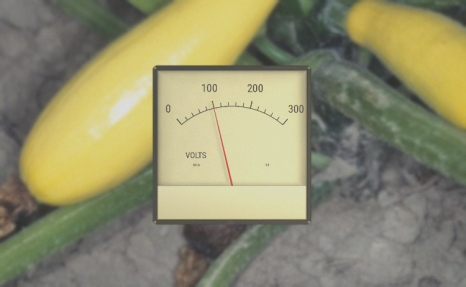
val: 100V
